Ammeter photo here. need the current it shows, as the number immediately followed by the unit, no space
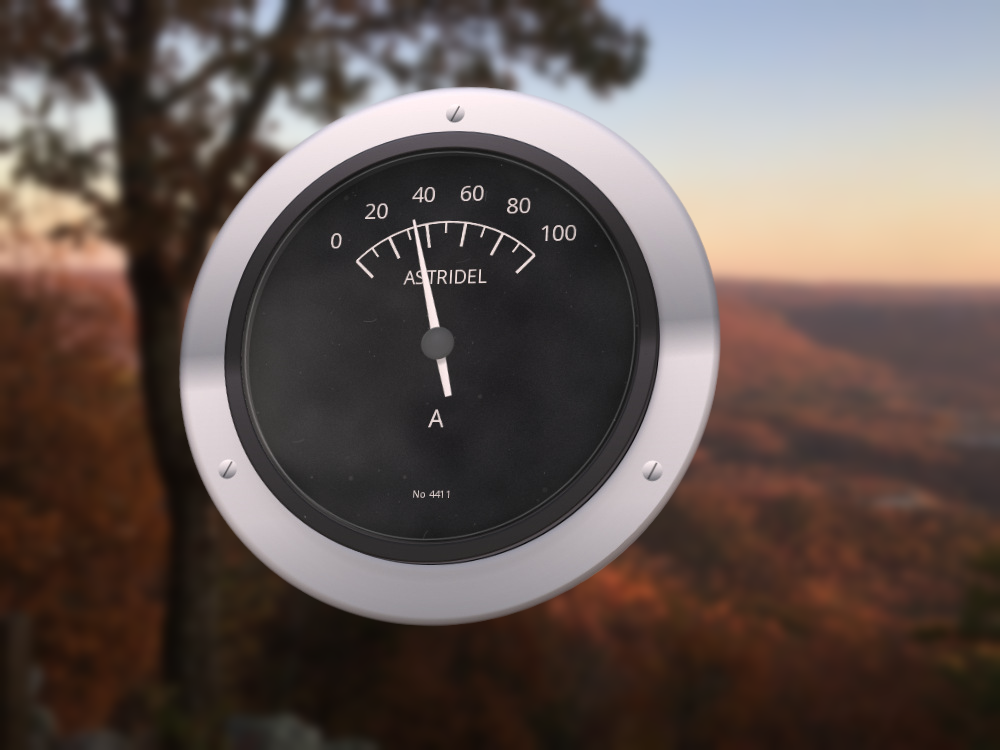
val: 35A
